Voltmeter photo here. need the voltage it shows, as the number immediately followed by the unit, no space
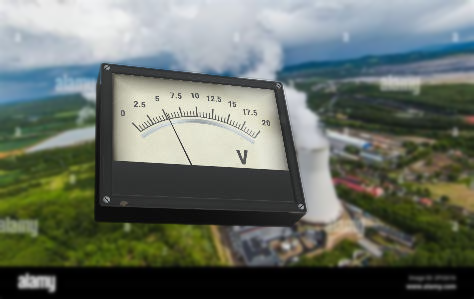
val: 5V
